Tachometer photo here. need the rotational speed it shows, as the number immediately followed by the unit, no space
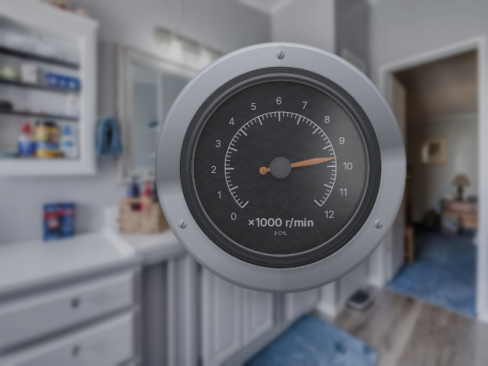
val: 9600rpm
